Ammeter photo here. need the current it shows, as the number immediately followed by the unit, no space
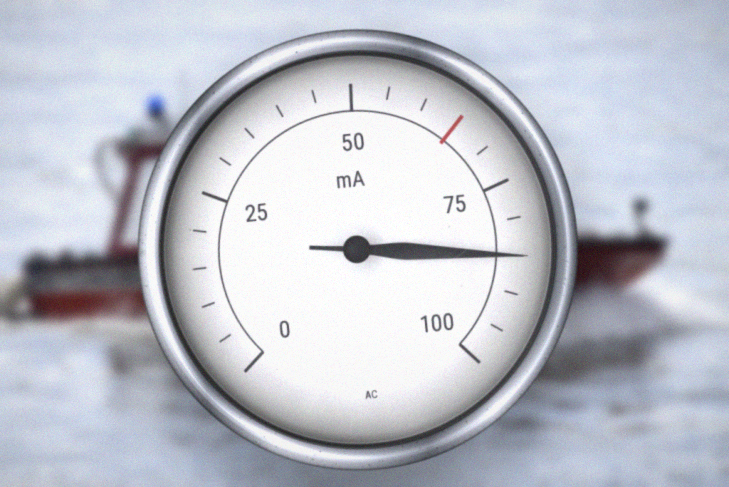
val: 85mA
